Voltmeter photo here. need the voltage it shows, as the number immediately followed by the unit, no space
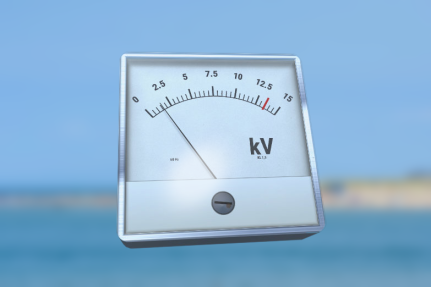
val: 1.5kV
